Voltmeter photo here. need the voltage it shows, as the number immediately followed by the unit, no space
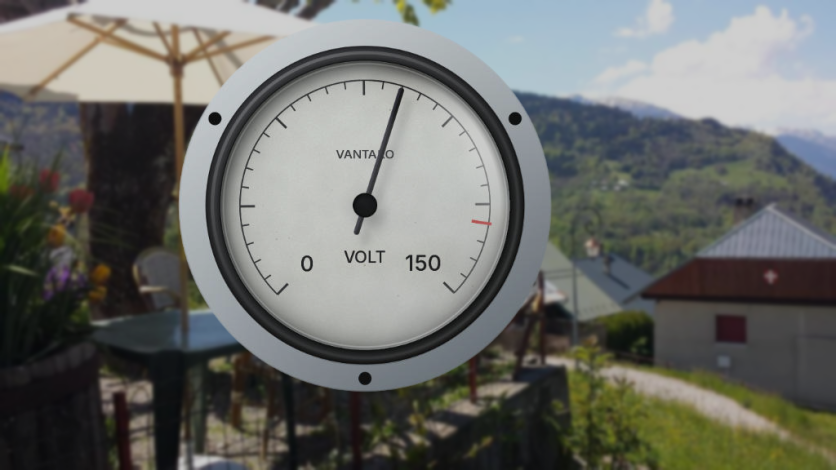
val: 85V
